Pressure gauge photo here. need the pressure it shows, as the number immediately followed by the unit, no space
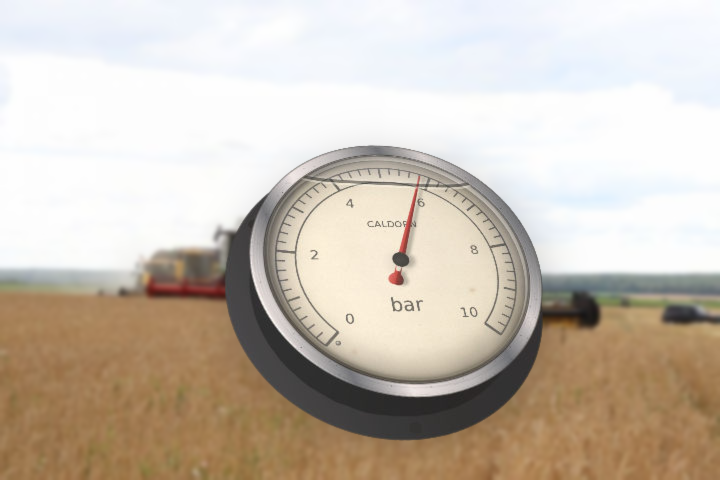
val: 5.8bar
